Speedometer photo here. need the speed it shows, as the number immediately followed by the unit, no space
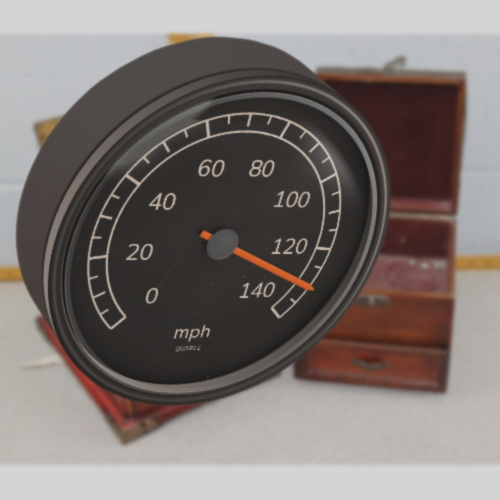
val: 130mph
